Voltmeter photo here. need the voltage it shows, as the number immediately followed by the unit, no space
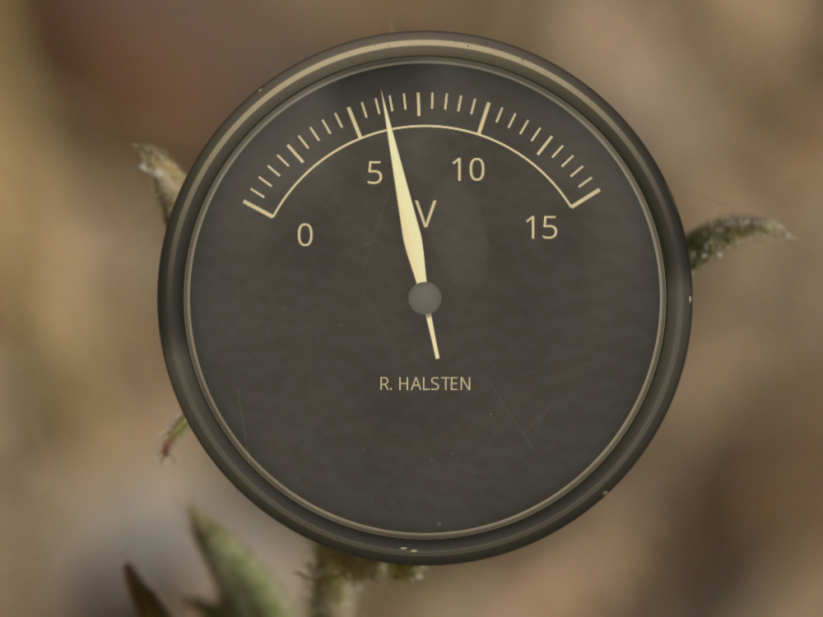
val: 6.25V
